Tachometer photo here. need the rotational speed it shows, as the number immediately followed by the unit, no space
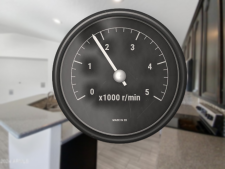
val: 1800rpm
